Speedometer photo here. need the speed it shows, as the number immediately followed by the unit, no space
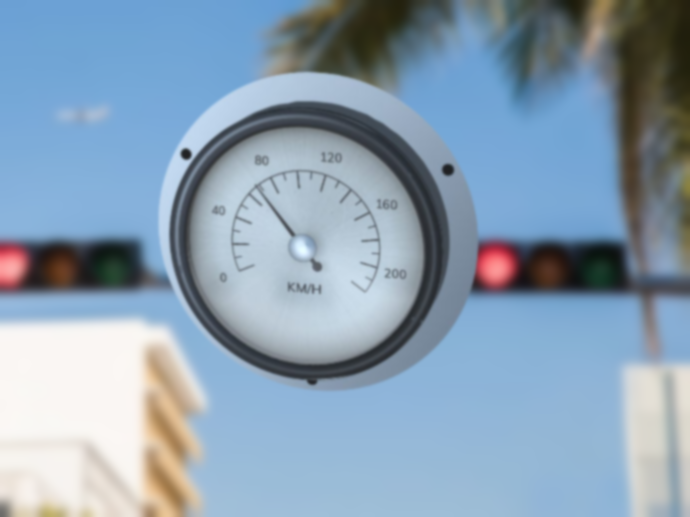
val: 70km/h
